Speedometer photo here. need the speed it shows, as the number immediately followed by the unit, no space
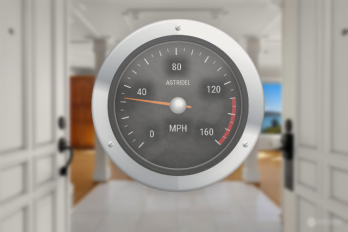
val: 32.5mph
